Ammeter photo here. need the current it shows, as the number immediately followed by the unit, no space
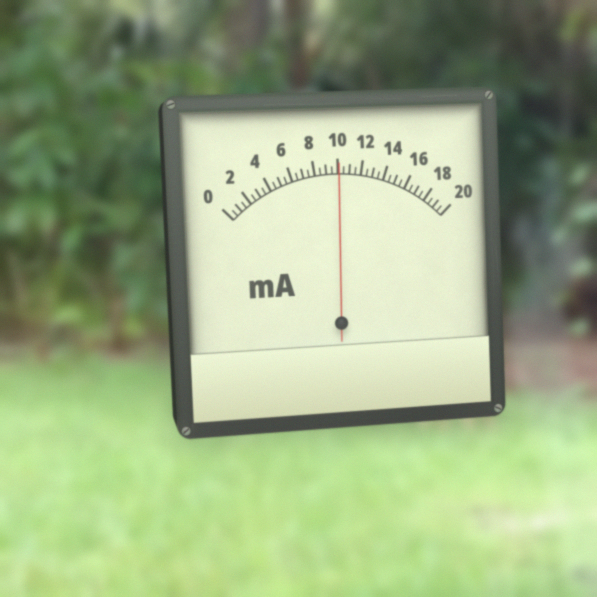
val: 10mA
